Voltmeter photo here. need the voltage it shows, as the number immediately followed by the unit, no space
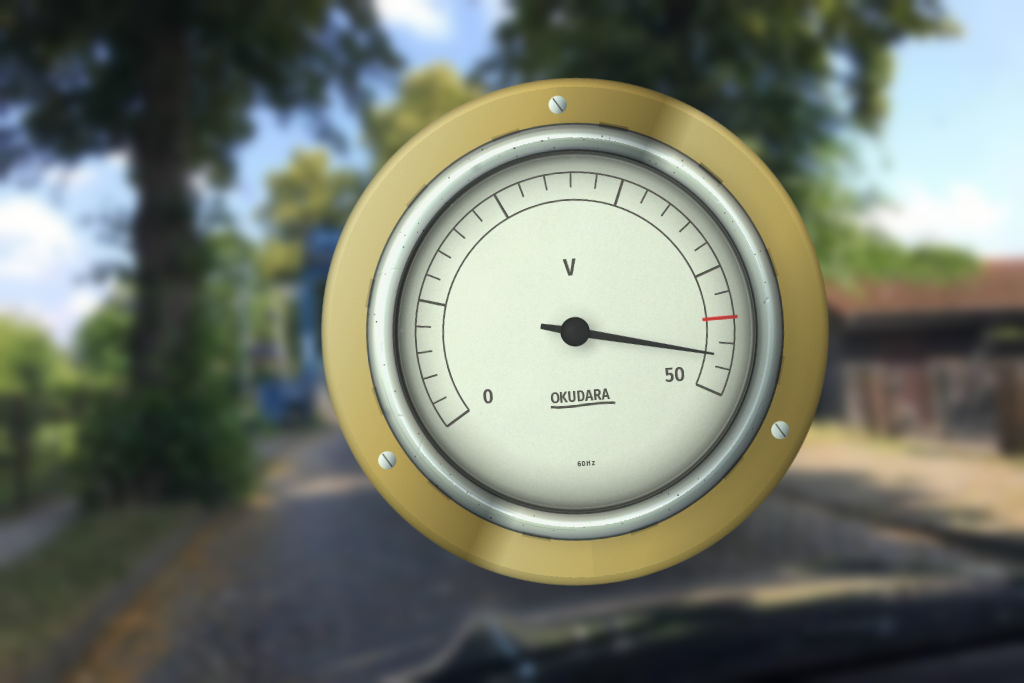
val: 47V
